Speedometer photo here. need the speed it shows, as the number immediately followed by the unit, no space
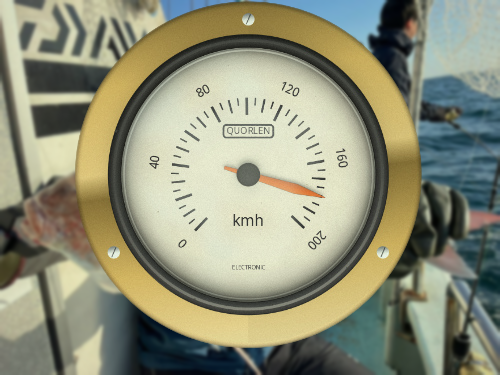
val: 180km/h
